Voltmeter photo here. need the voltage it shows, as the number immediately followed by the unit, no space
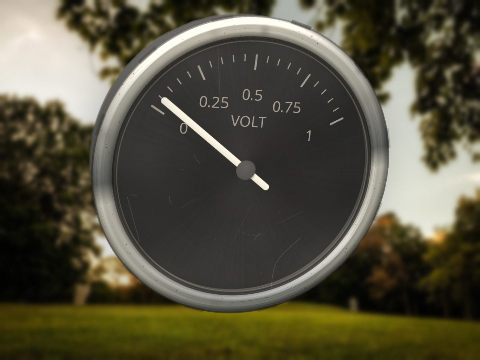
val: 0.05V
